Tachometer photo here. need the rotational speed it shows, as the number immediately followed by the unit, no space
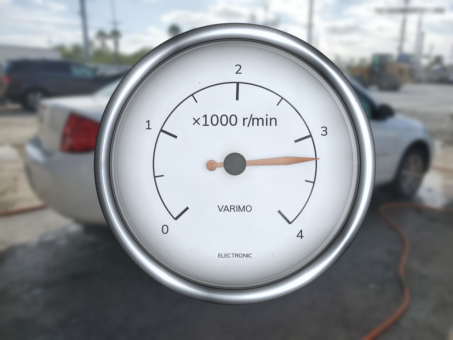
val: 3250rpm
